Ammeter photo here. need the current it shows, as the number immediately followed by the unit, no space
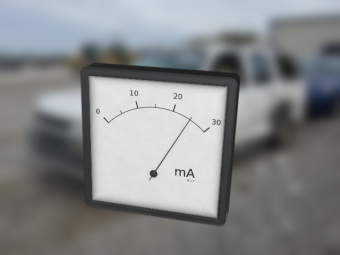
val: 25mA
